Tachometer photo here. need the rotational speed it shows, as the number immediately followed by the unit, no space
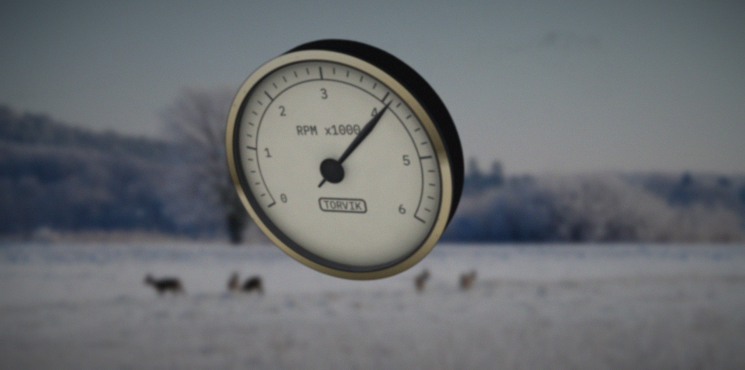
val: 4100rpm
